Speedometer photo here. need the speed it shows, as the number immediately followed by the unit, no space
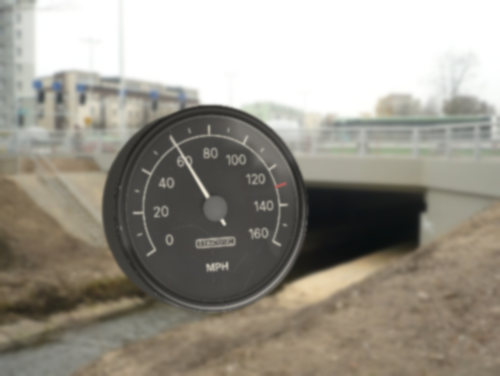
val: 60mph
